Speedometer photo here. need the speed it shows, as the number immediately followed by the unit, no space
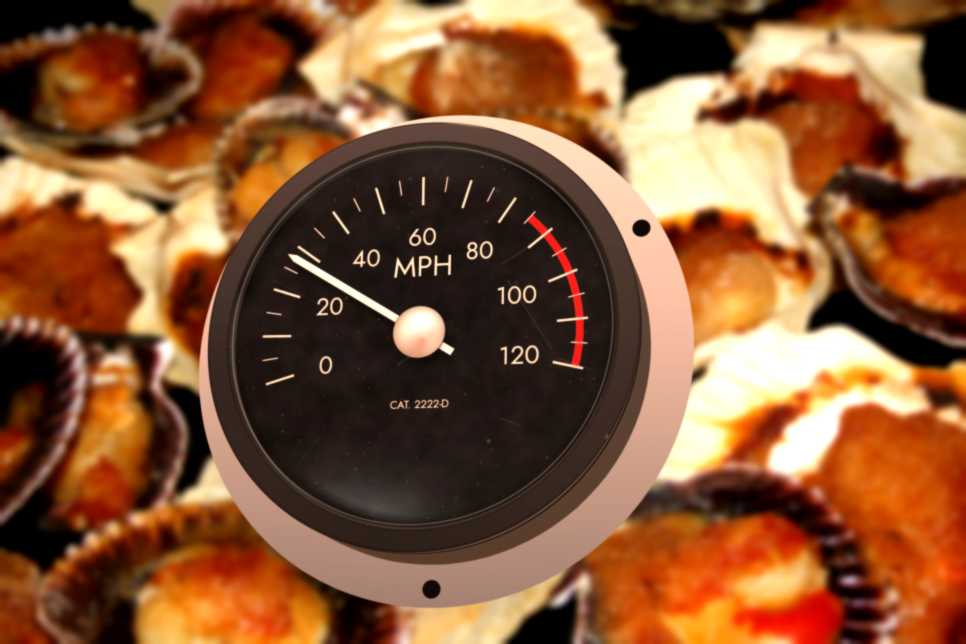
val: 27.5mph
